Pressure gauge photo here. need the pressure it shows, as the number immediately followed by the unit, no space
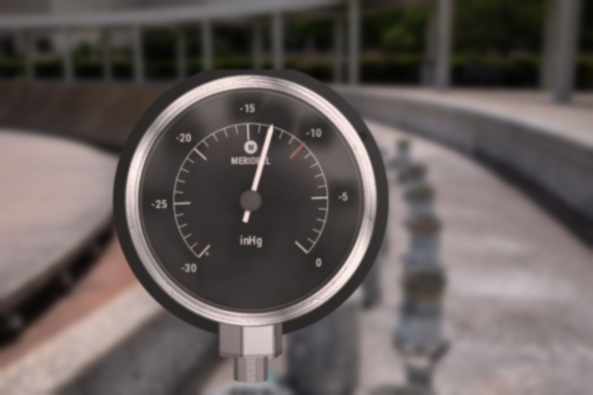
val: -13inHg
